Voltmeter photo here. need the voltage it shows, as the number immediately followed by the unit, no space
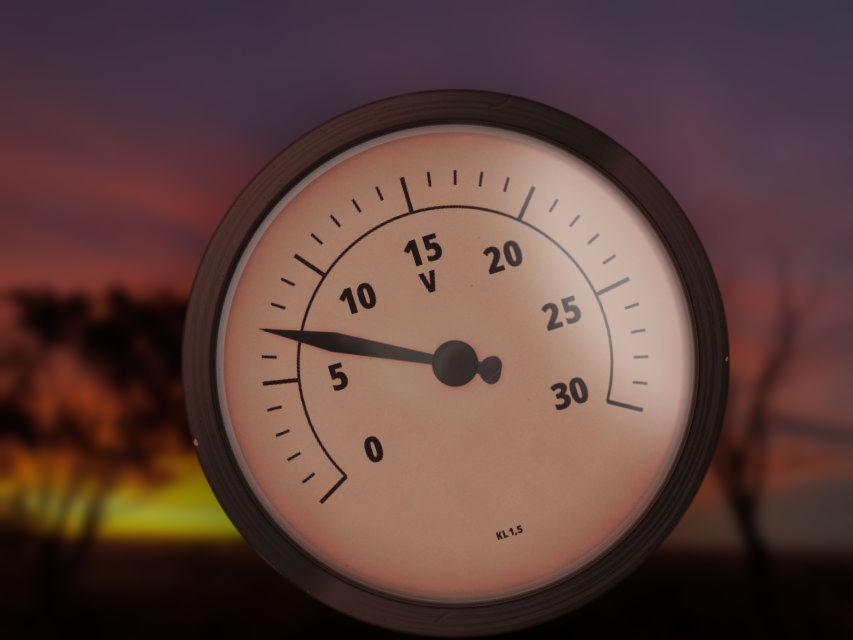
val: 7V
